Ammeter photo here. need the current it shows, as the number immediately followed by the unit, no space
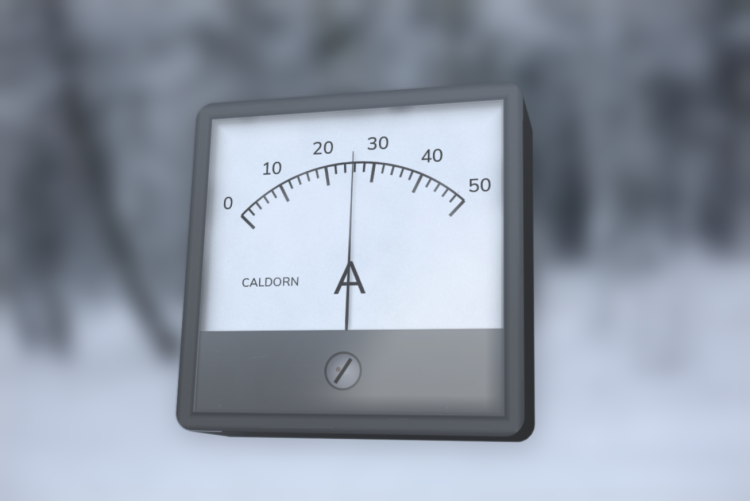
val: 26A
